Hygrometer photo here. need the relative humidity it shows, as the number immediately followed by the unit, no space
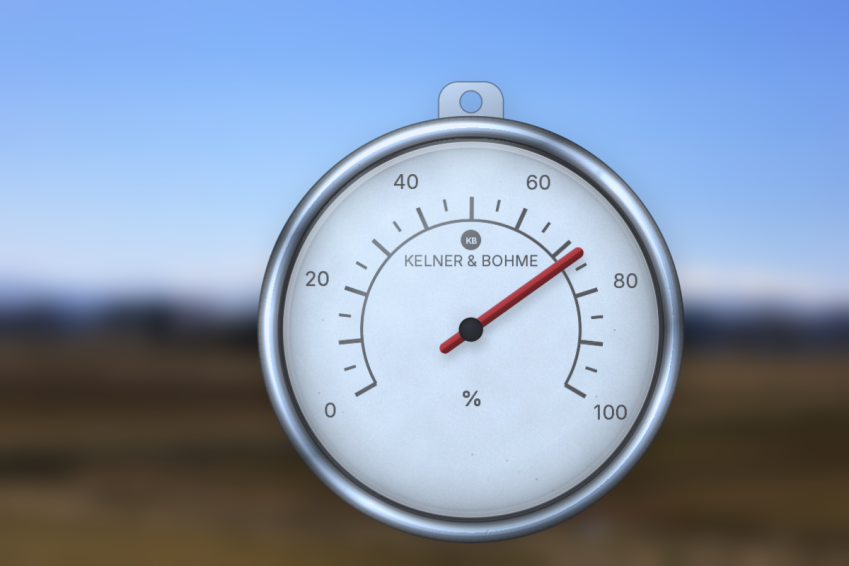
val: 72.5%
